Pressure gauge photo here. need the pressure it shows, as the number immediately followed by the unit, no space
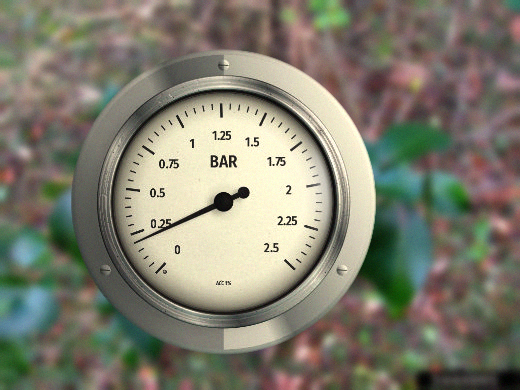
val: 0.2bar
